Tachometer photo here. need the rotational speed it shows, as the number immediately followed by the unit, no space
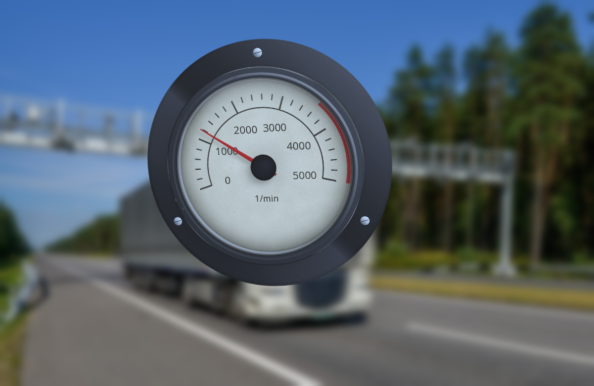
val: 1200rpm
